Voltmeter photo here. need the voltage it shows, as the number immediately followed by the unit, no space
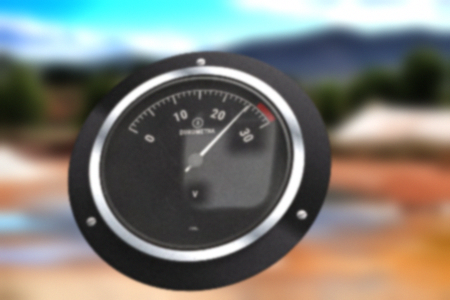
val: 25V
